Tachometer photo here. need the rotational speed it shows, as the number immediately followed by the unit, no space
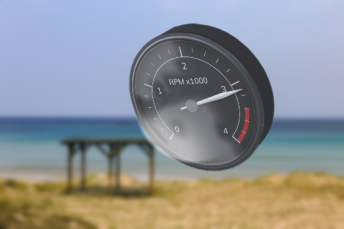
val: 3100rpm
